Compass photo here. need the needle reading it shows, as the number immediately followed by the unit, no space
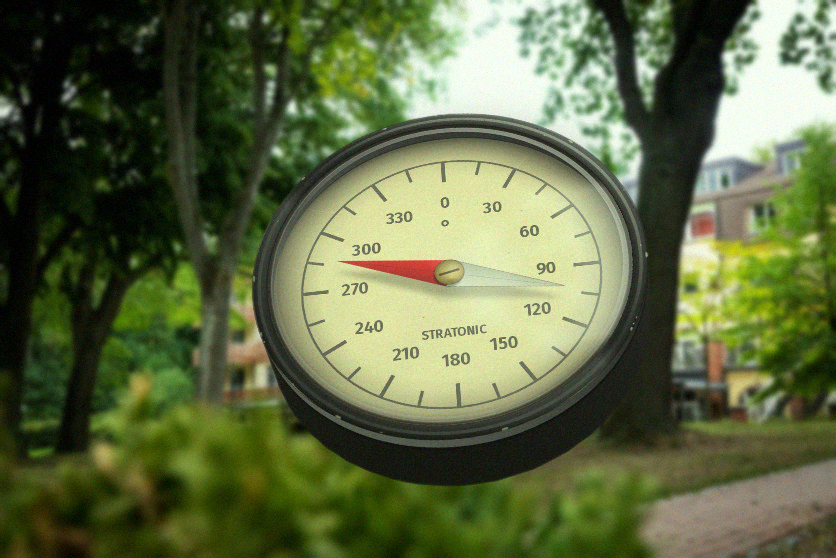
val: 285°
